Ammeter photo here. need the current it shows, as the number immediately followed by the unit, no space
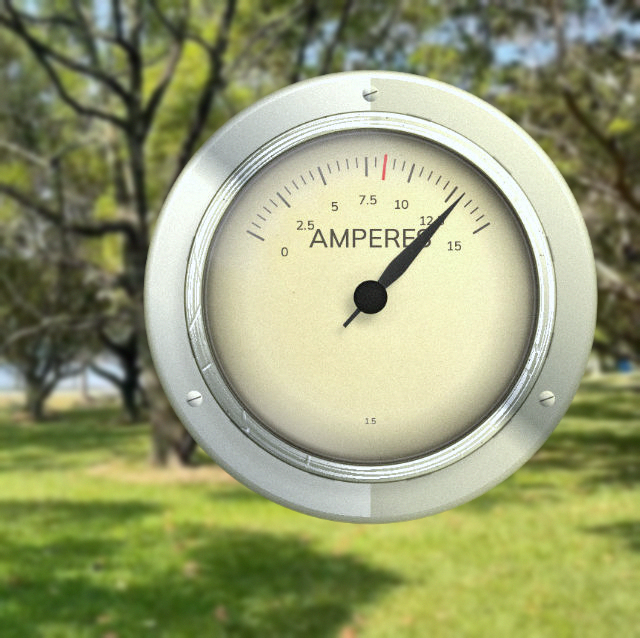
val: 13A
